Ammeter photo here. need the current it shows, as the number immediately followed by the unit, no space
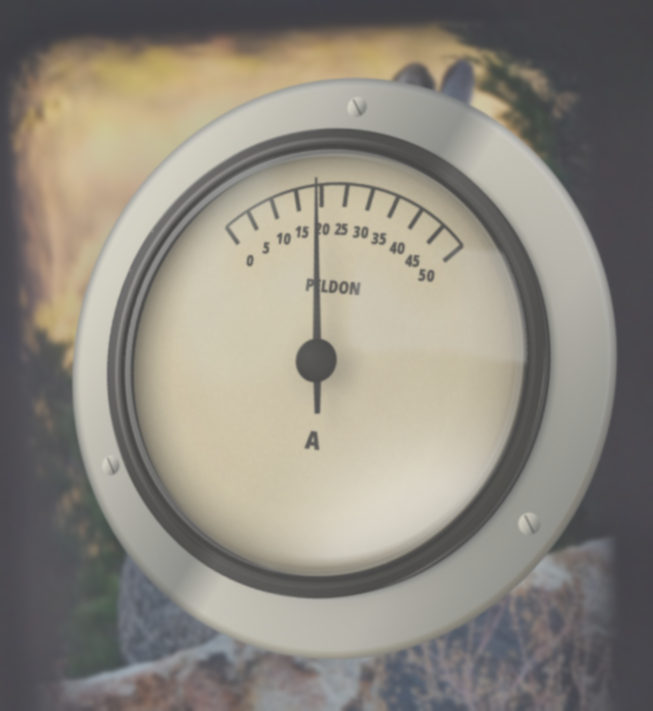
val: 20A
